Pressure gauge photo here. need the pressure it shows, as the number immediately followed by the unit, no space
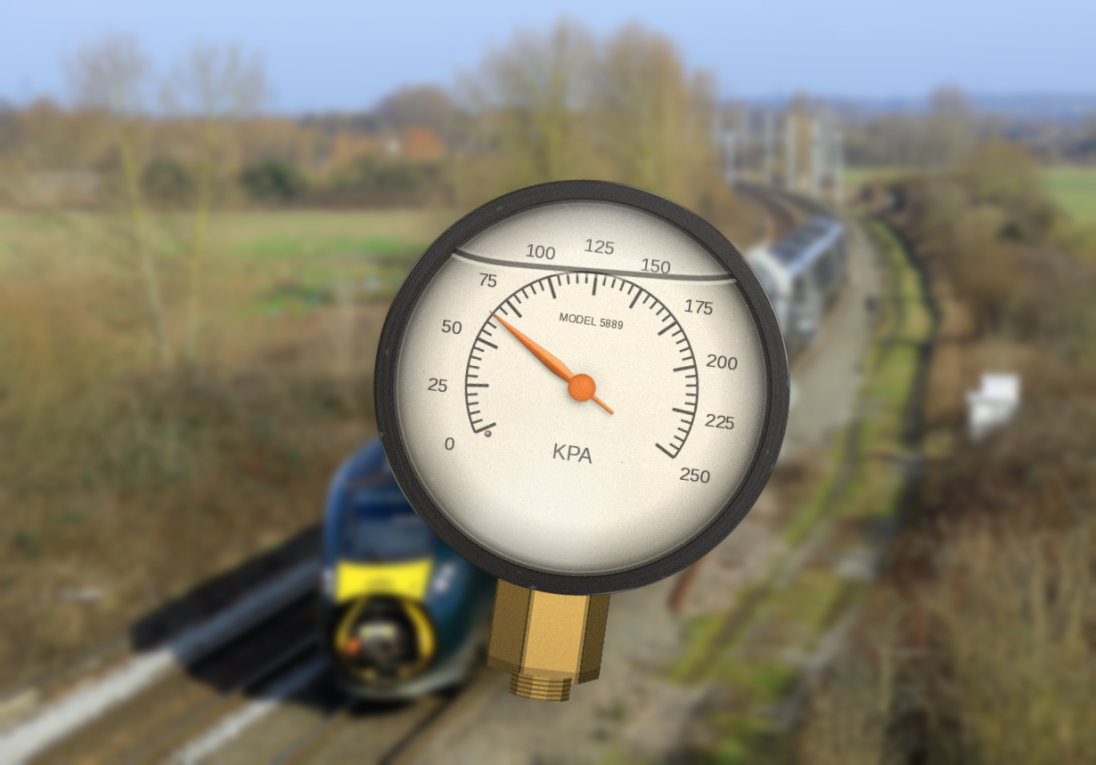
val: 65kPa
